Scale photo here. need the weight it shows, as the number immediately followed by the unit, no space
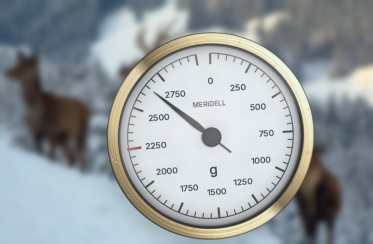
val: 2650g
